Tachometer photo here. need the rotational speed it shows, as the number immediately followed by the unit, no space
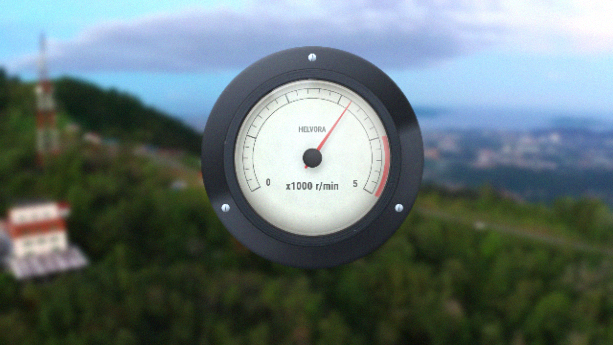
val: 3200rpm
